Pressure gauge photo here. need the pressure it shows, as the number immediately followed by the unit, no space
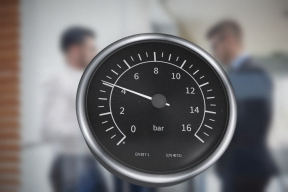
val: 4bar
